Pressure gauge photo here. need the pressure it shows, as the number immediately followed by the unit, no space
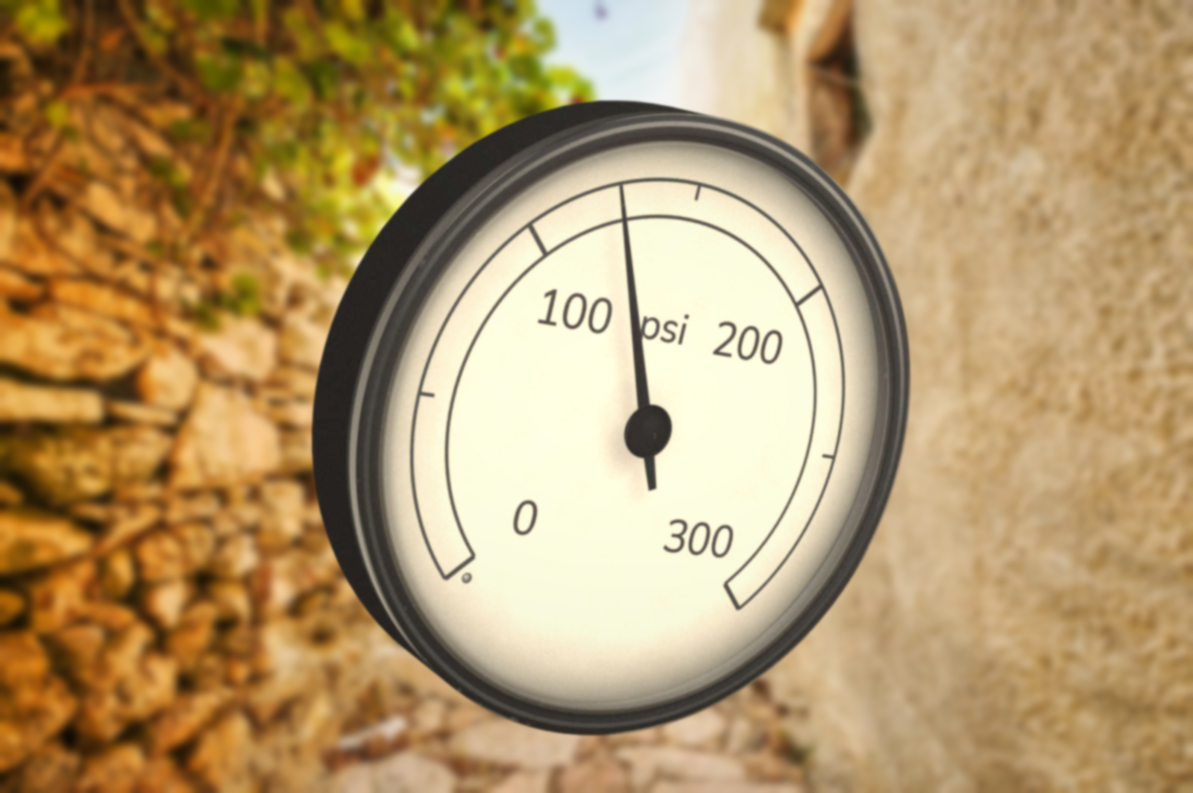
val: 125psi
